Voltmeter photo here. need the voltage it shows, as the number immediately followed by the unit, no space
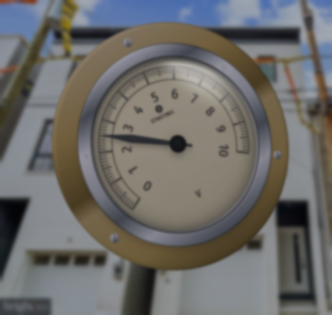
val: 2.5V
